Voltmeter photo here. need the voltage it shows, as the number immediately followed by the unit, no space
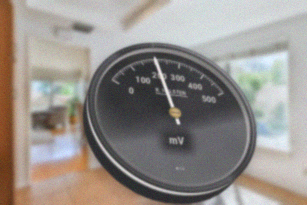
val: 200mV
